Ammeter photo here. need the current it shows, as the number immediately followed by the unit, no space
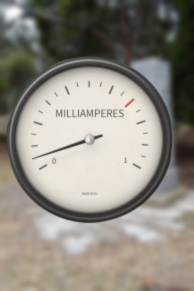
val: 0.05mA
